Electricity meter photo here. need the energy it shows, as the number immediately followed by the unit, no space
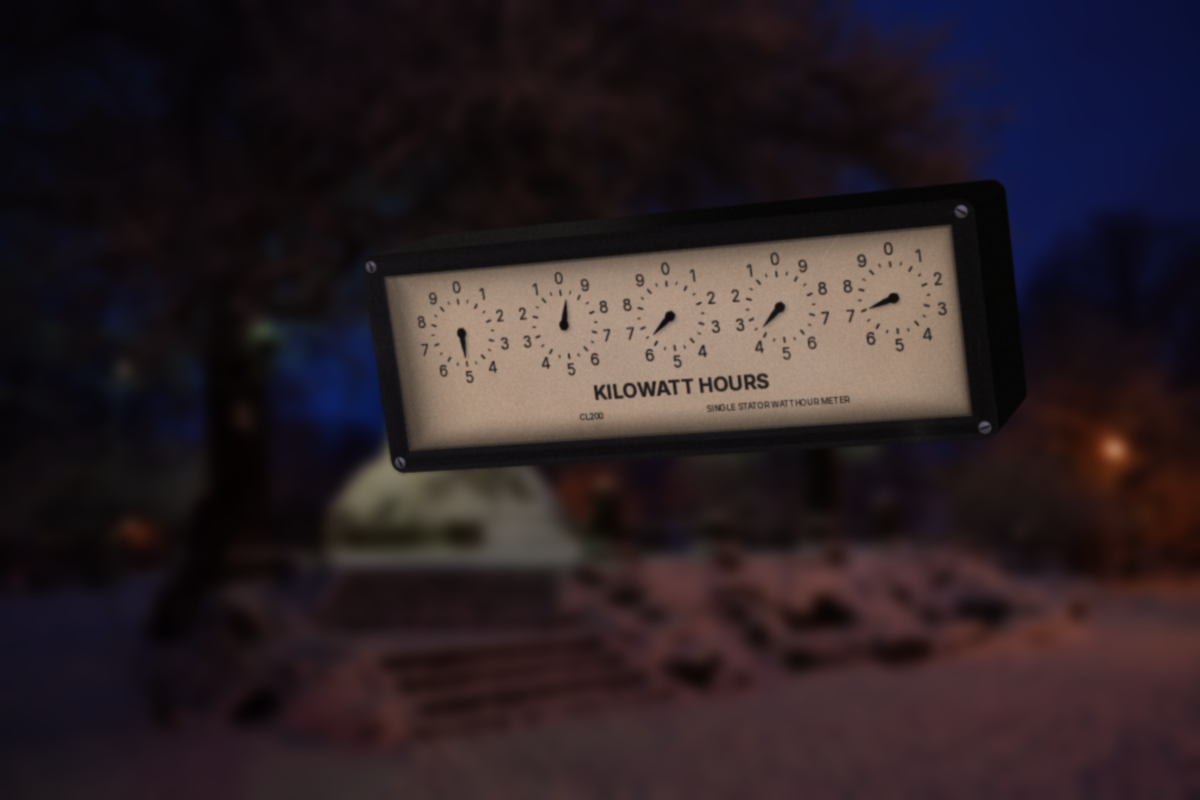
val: 49637kWh
